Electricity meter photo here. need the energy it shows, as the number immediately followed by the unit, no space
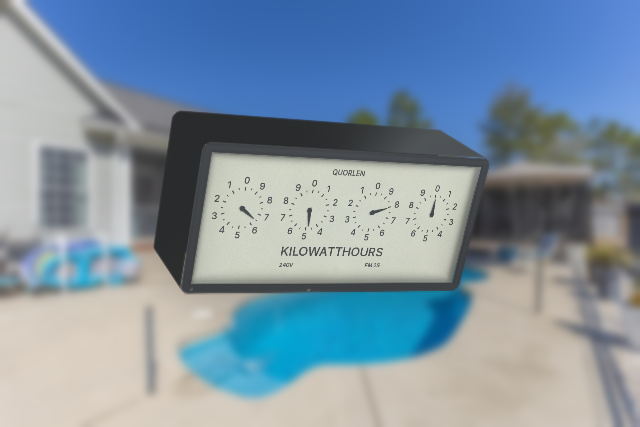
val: 6480kWh
